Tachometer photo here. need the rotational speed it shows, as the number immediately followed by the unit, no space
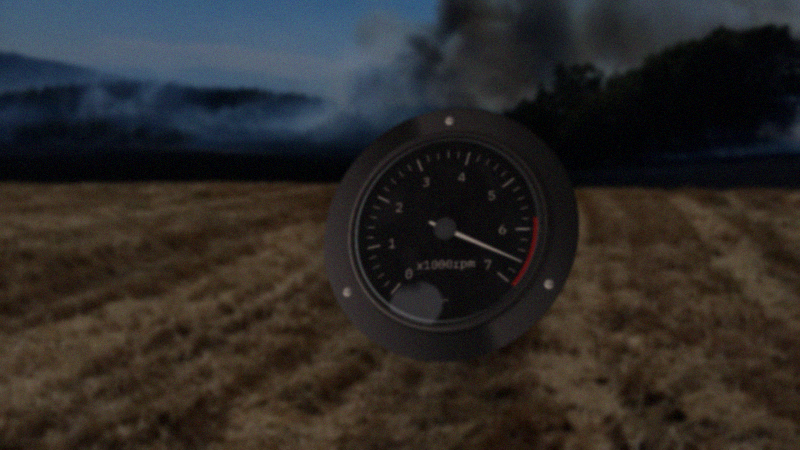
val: 6600rpm
